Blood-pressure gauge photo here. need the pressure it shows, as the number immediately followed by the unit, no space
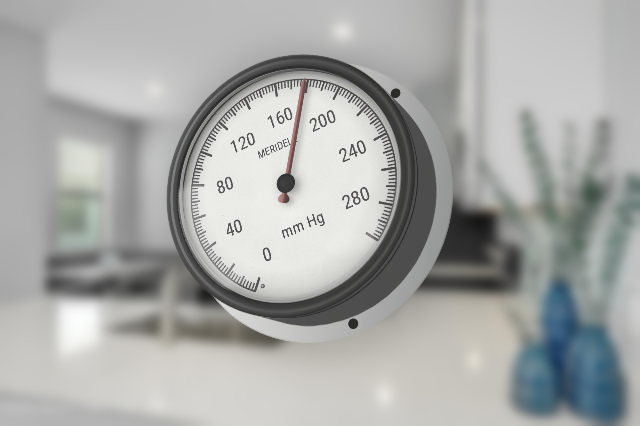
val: 180mmHg
